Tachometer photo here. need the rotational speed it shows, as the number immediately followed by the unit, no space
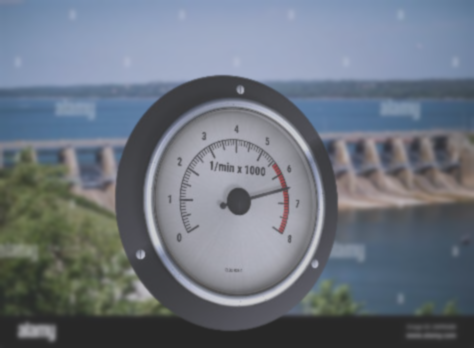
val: 6500rpm
